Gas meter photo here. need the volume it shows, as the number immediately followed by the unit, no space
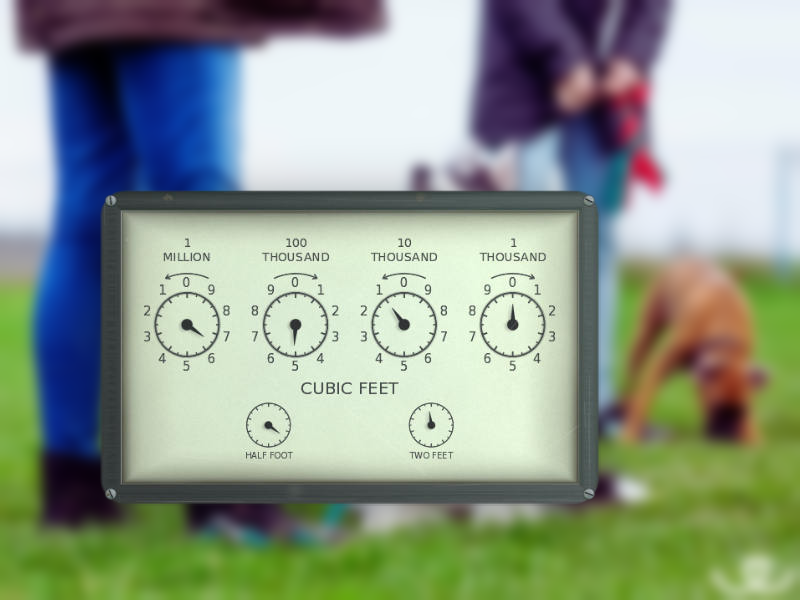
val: 651000ft³
